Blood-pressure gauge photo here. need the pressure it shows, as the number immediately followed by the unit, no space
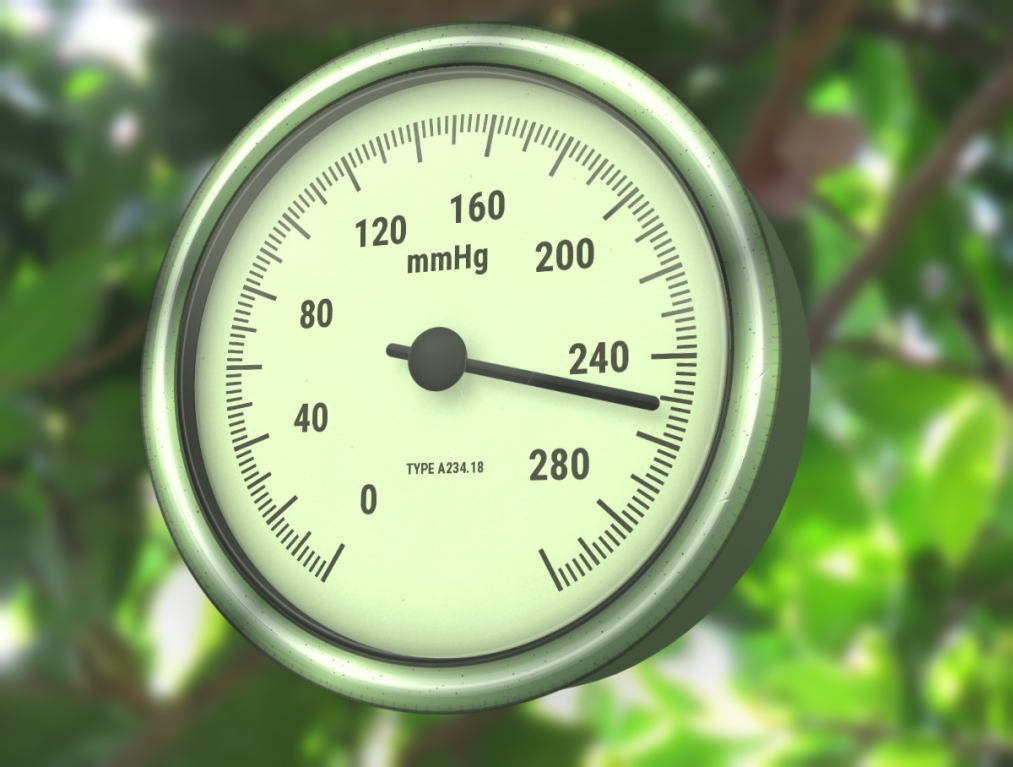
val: 252mmHg
